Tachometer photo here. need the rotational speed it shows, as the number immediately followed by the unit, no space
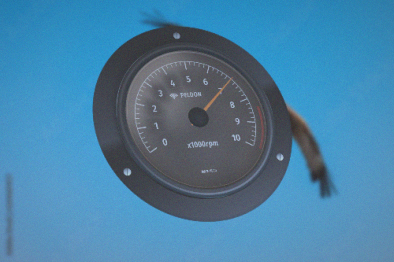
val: 7000rpm
